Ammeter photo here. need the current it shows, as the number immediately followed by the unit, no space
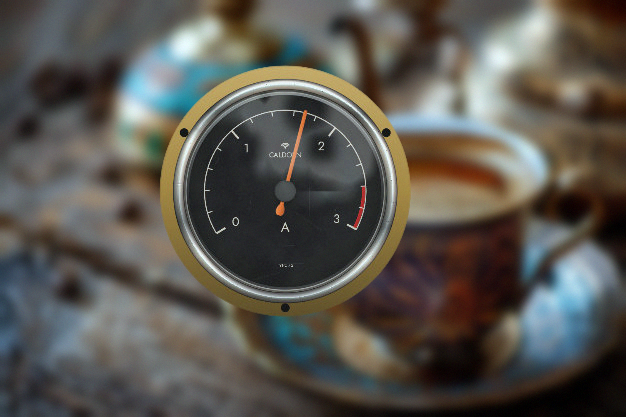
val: 1.7A
